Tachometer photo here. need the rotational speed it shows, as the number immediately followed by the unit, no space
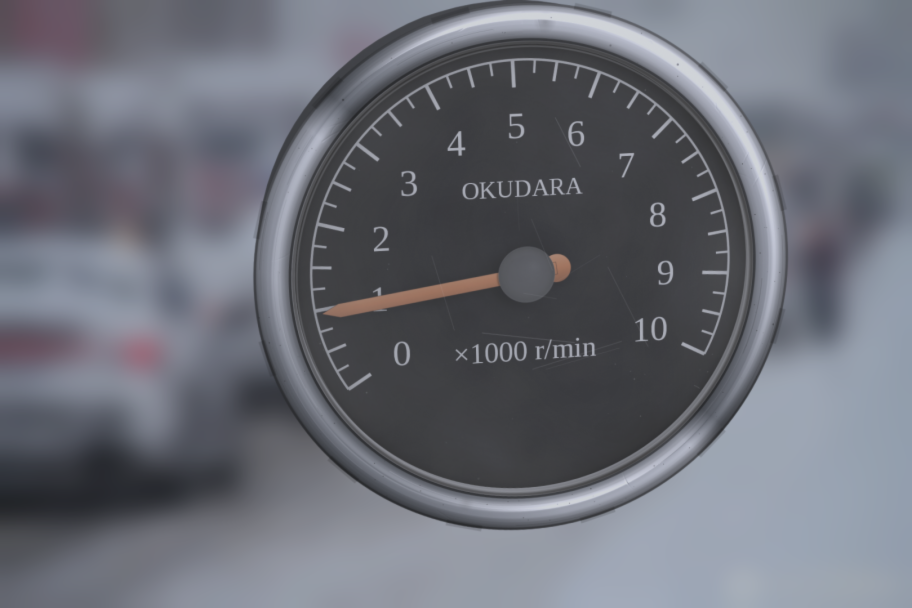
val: 1000rpm
